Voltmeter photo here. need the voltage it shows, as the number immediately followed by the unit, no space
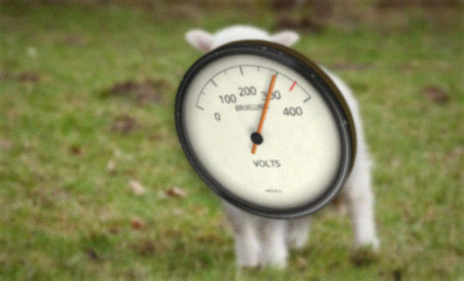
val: 300V
